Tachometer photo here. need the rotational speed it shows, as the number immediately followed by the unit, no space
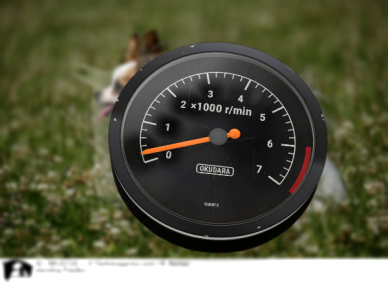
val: 200rpm
